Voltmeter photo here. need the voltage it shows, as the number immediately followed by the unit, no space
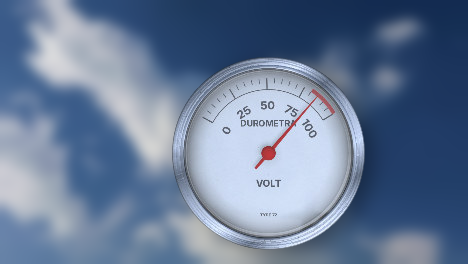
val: 85V
